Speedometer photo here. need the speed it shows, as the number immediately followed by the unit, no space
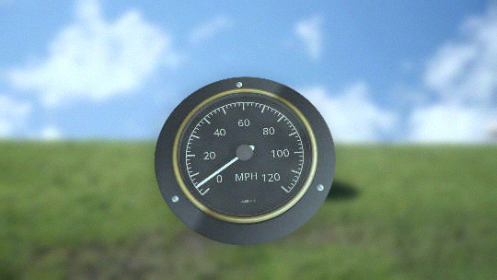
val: 4mph
